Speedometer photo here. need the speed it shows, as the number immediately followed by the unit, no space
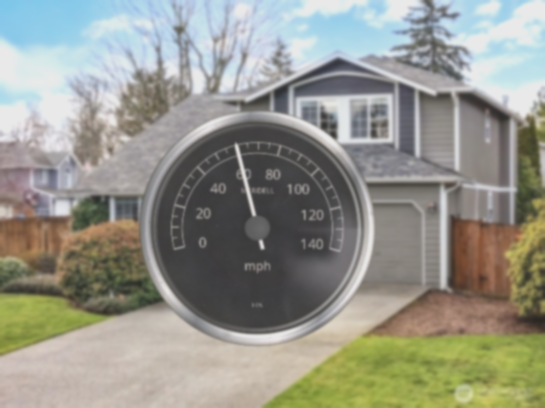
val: 60mph
